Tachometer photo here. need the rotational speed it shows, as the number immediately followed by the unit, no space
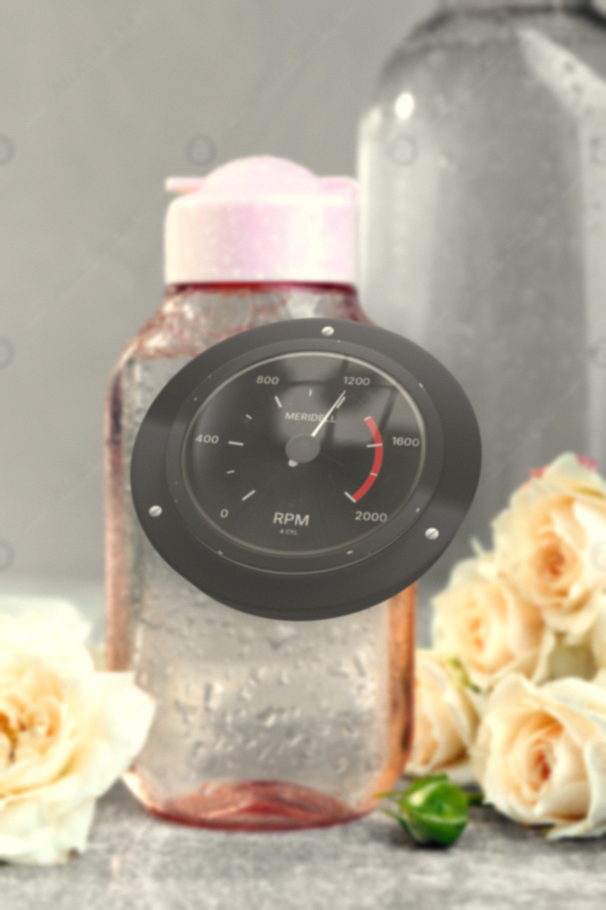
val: 1200rpm
